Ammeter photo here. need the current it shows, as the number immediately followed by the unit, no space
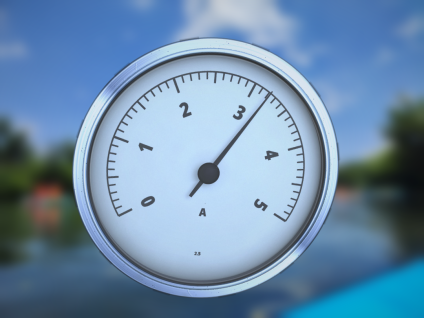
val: 3.2A
